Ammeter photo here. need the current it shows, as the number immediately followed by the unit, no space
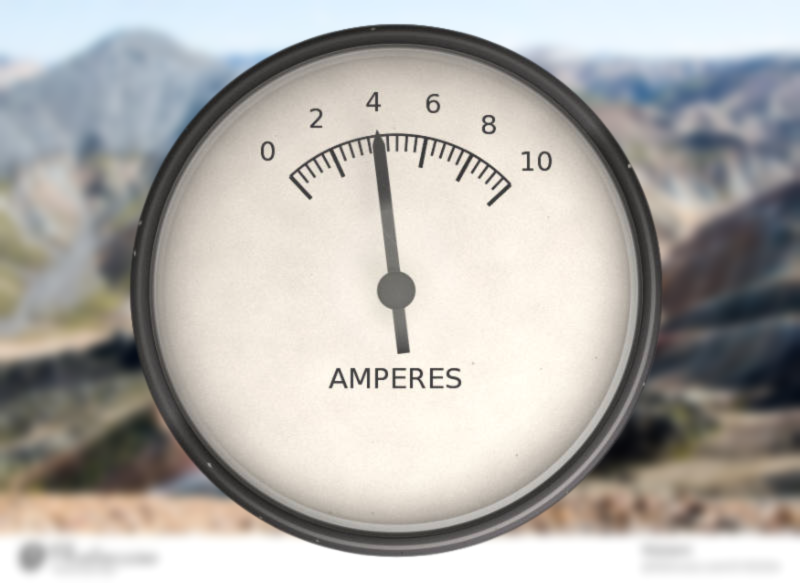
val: 4A
